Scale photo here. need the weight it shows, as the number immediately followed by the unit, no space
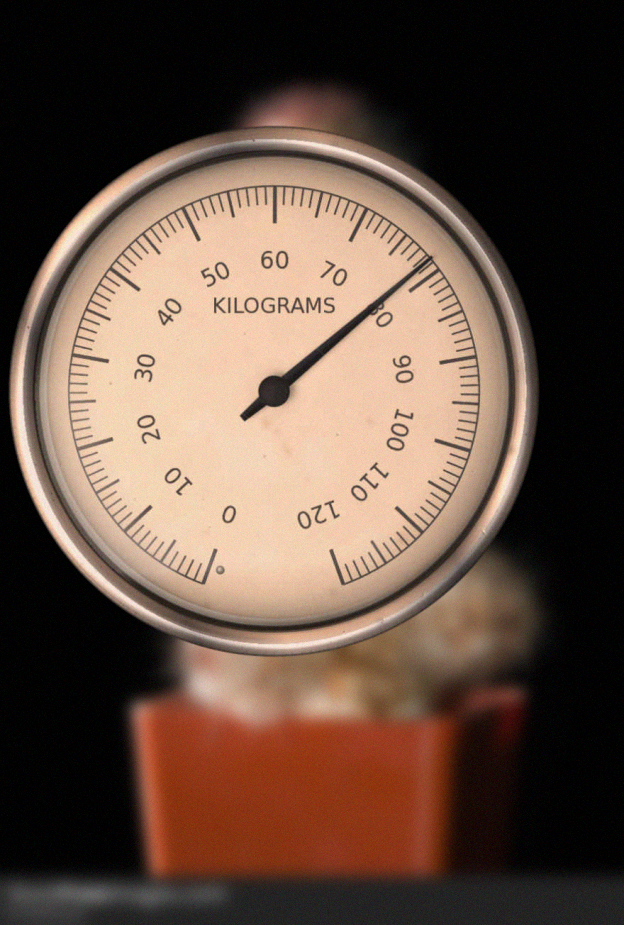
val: 78.5kg
